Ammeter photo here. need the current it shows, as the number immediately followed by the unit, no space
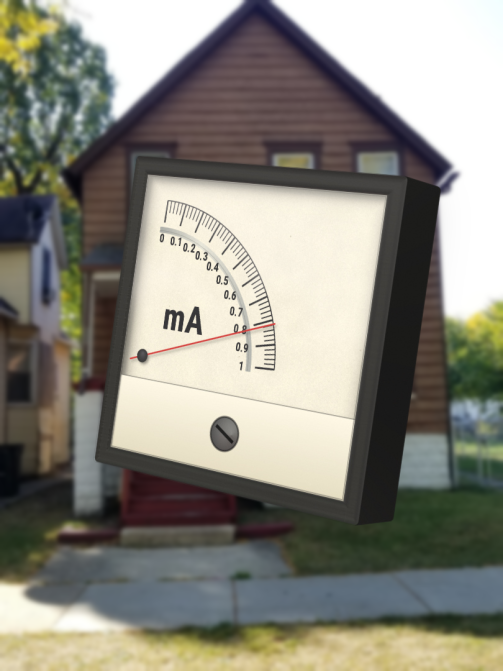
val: 0.82mA
